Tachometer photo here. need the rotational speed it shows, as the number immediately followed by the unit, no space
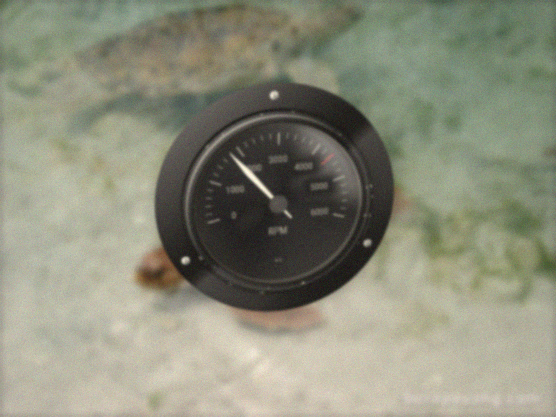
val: 1800rpm
